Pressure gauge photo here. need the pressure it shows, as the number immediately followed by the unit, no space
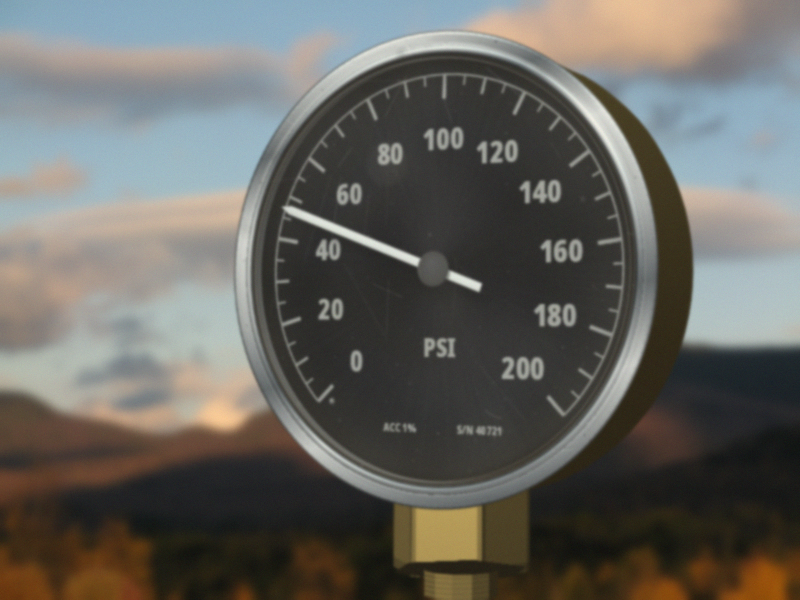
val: 47.5psi
